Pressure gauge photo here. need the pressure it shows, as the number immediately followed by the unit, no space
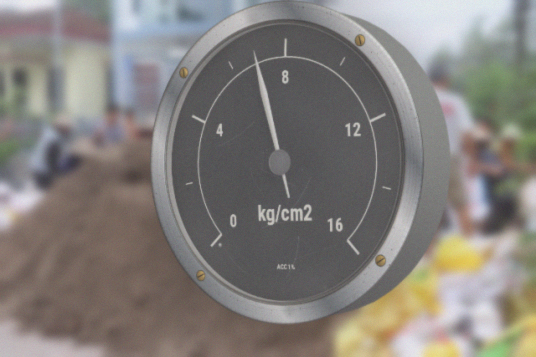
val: 7kg/cm²
